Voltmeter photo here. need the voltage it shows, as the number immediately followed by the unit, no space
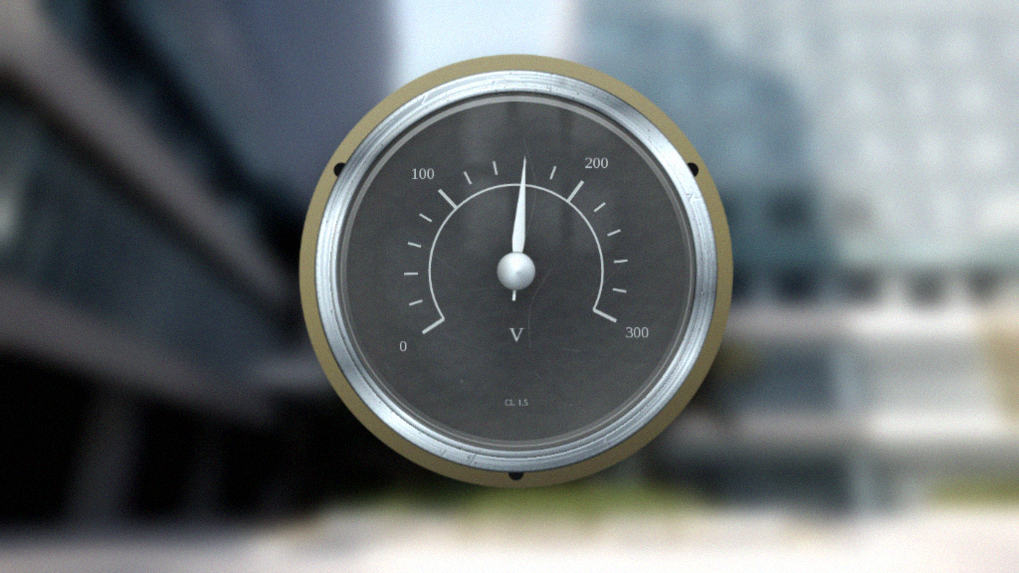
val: 160V
